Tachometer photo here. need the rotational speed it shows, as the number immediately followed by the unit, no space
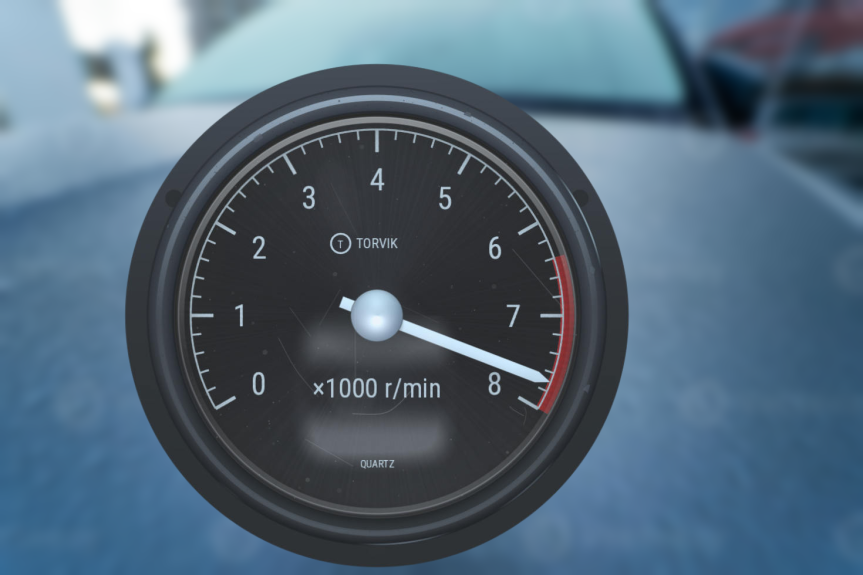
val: 7700rpm
